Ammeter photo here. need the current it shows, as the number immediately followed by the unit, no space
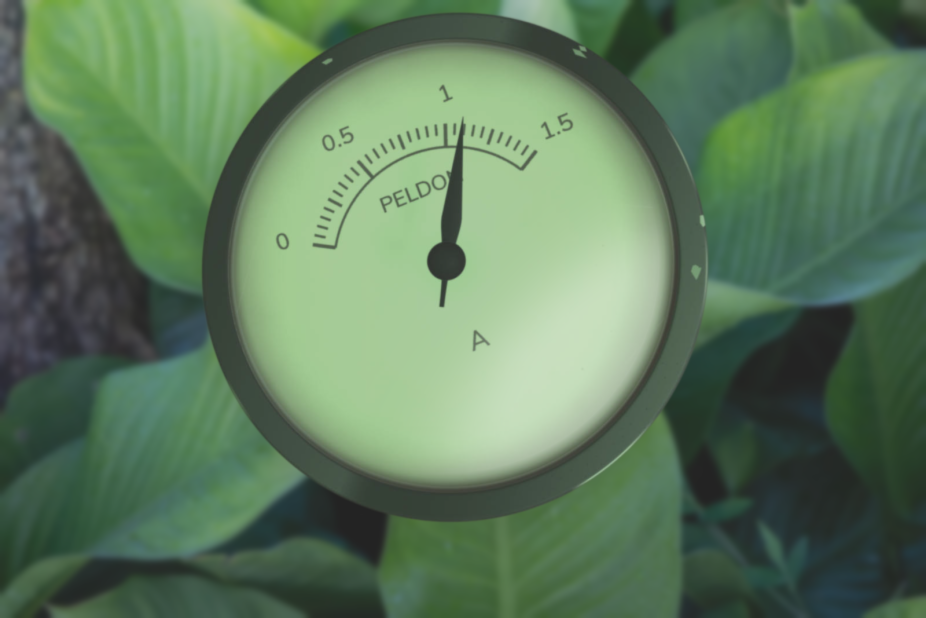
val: 1.1A
